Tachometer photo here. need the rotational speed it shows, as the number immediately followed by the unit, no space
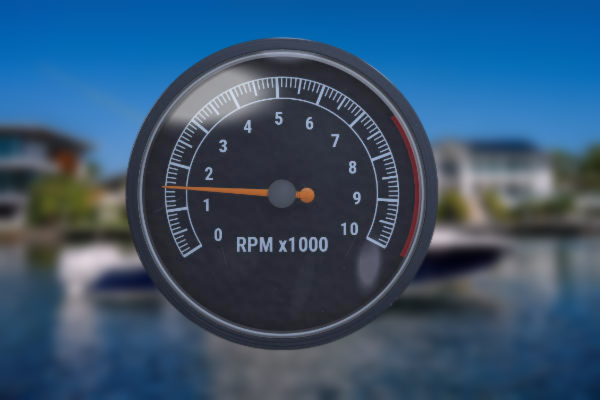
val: 1500rpm
